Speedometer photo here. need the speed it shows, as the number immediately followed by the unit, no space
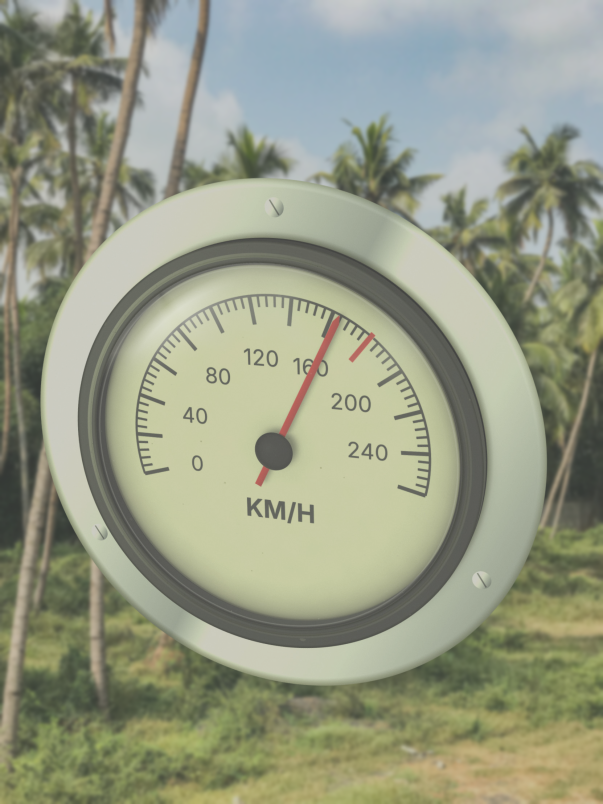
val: 164km/h
